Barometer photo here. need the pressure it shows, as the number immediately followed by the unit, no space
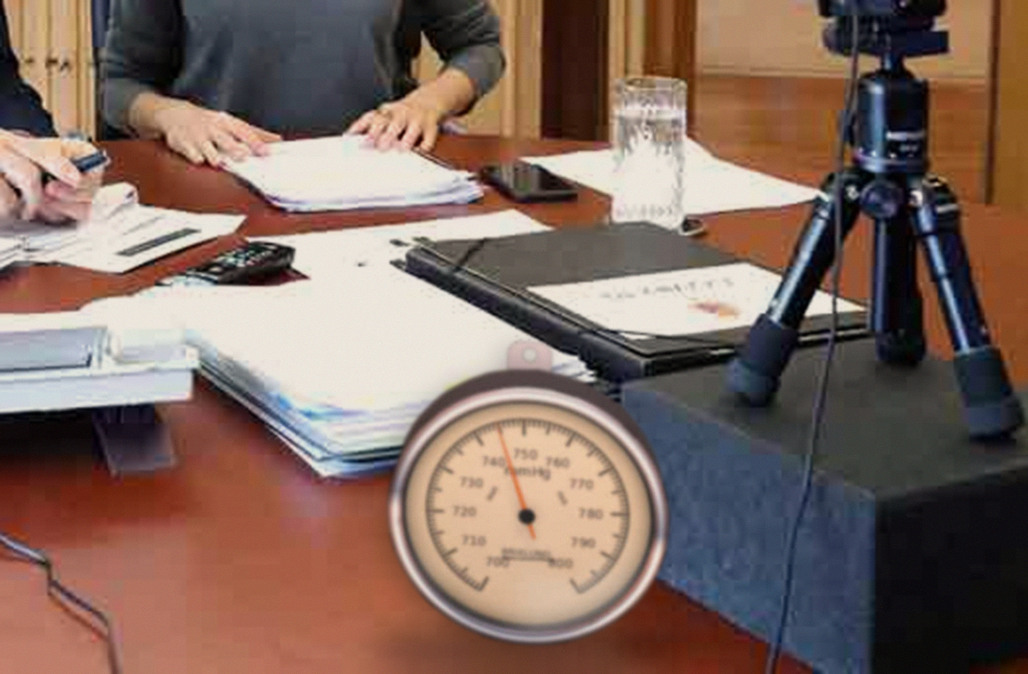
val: 745mmHg
